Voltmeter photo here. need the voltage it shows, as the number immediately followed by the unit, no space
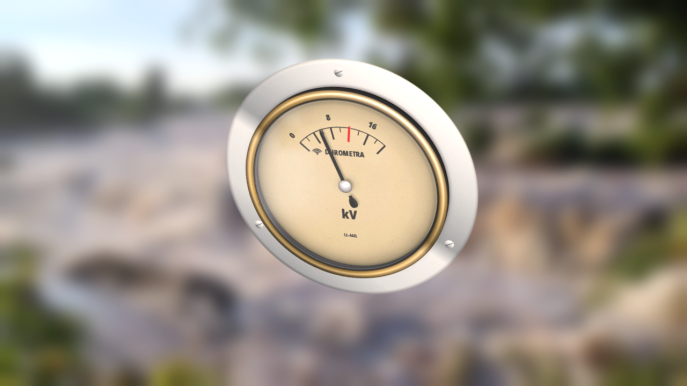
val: 6kV
